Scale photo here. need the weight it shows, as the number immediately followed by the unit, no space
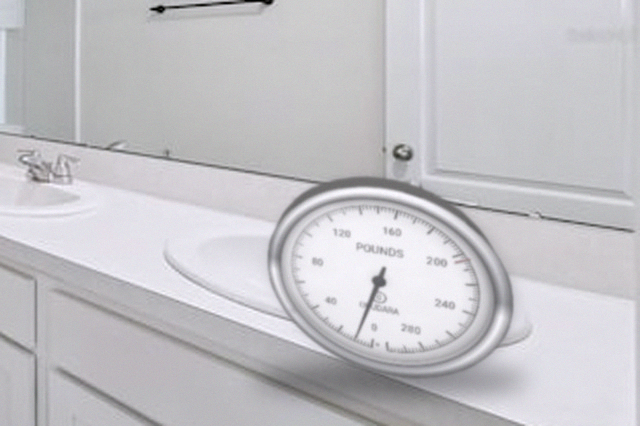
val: 10lb
